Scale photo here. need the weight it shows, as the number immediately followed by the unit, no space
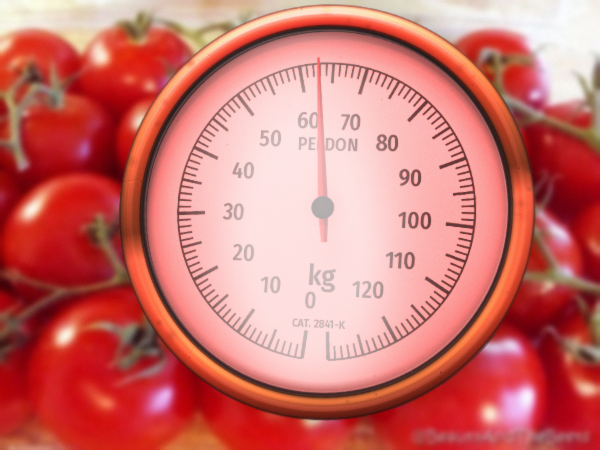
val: 63kg
